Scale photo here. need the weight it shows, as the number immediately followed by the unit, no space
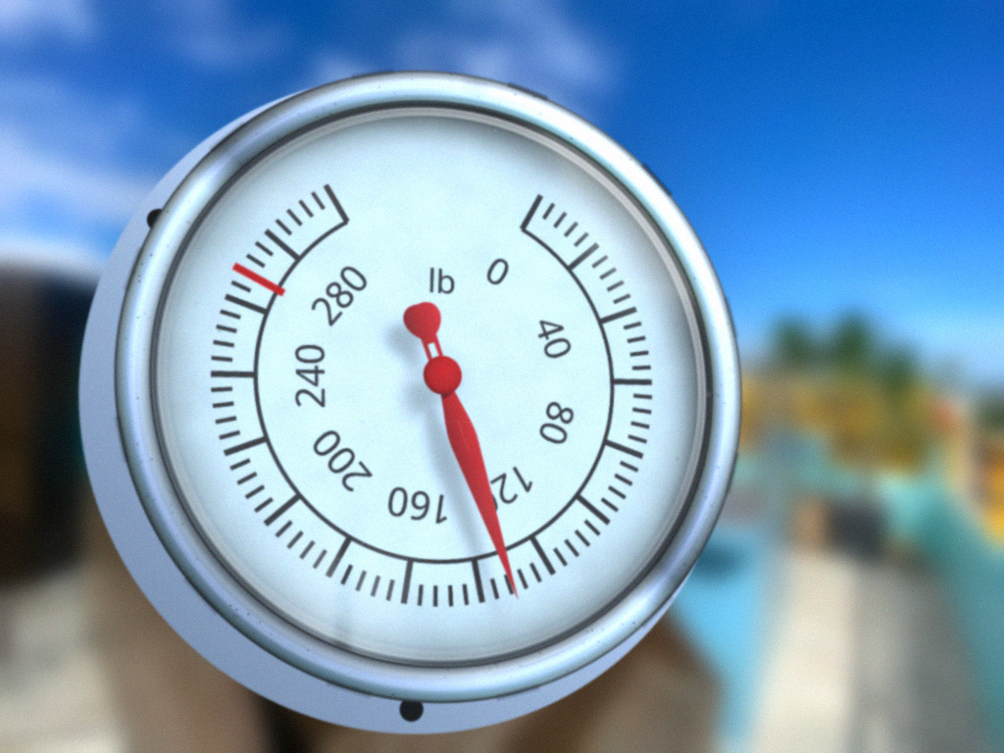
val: 132lb
